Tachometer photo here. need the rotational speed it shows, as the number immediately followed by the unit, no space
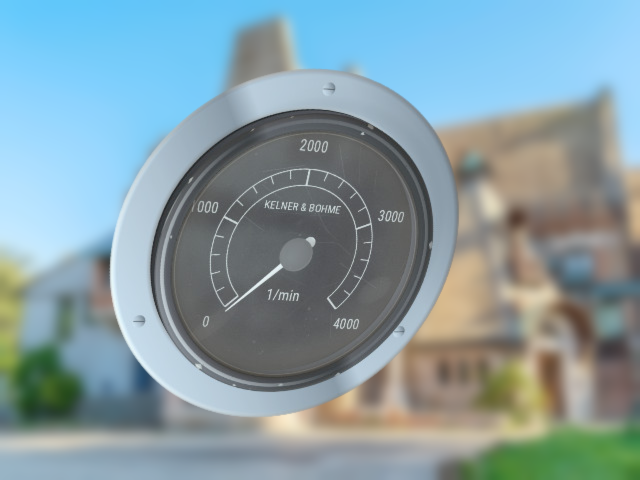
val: 0rpm
